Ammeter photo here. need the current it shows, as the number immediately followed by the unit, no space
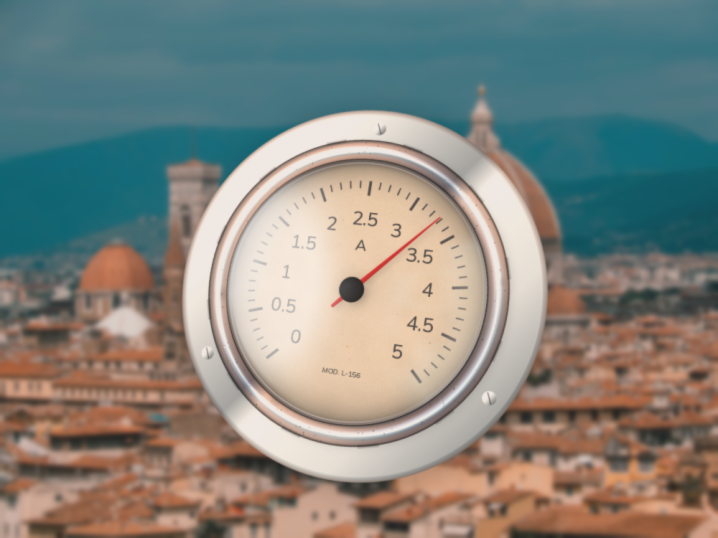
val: 3.3A
